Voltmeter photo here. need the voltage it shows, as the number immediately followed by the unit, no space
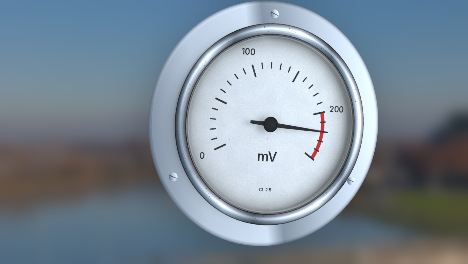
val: 220mV
